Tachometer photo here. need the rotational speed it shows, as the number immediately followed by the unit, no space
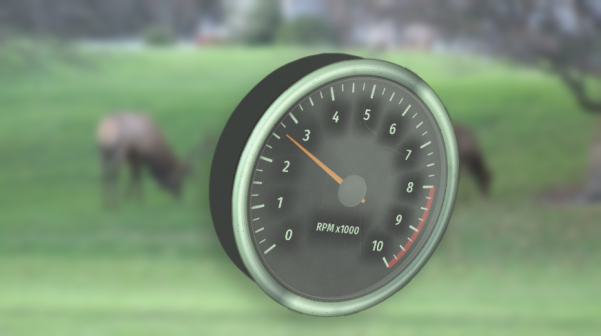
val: 2625rpm
